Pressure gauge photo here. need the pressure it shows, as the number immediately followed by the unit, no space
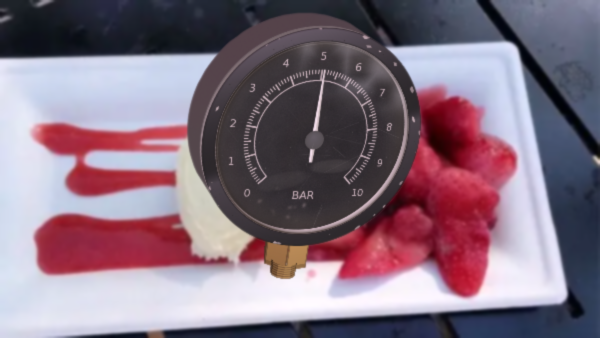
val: 5bar
